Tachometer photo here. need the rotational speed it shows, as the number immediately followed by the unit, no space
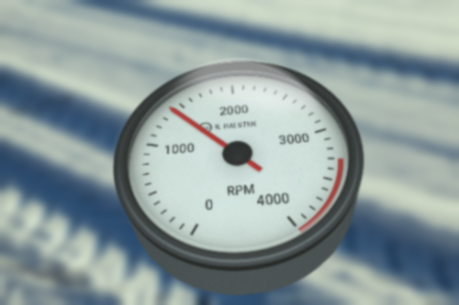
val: 1400rpm
